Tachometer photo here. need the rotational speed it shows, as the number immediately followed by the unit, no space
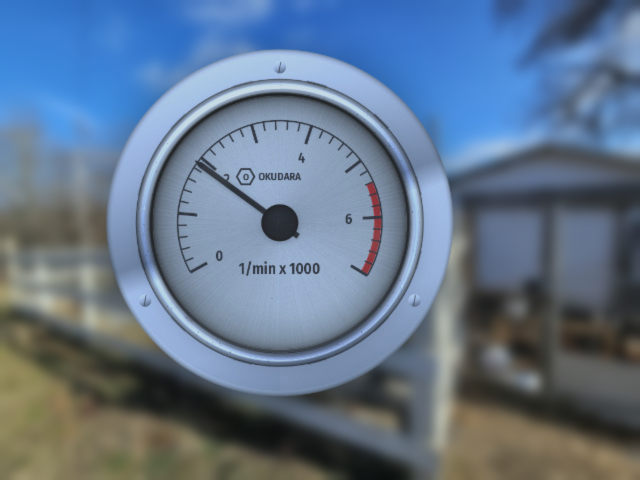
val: 1900rpm
